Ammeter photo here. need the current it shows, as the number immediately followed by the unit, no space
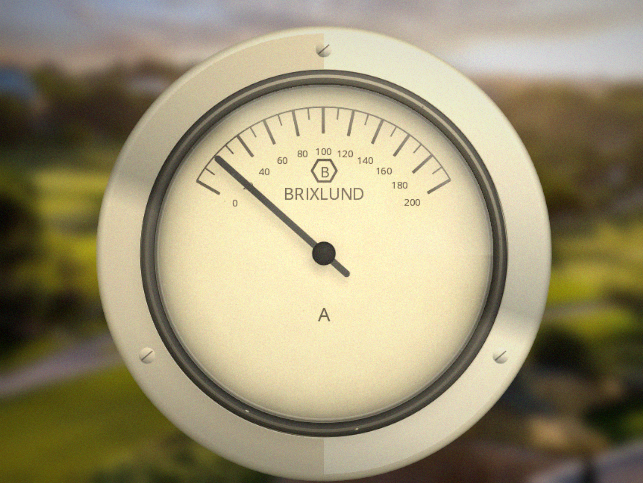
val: 20A
